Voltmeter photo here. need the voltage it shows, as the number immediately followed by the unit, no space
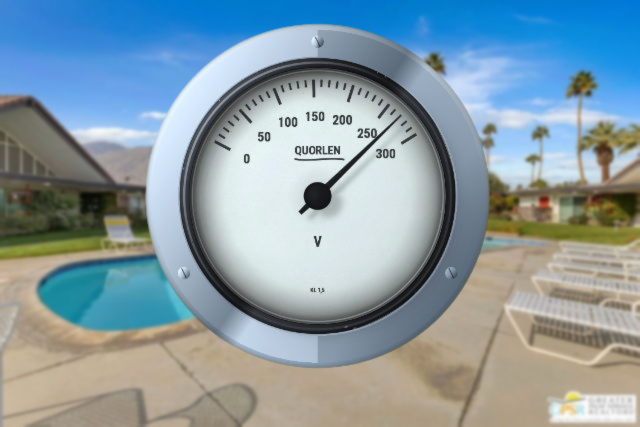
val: 270V
